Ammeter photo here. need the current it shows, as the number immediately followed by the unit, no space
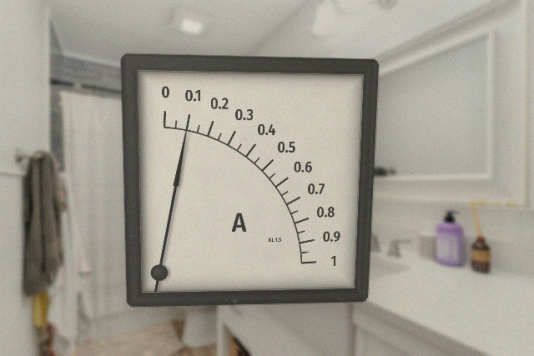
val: 0.1A
